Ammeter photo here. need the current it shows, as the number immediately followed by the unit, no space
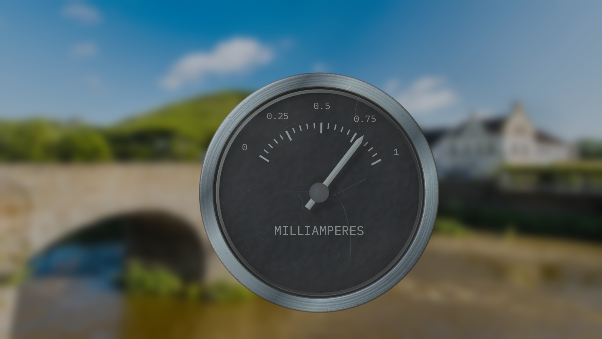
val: 0.8mA
